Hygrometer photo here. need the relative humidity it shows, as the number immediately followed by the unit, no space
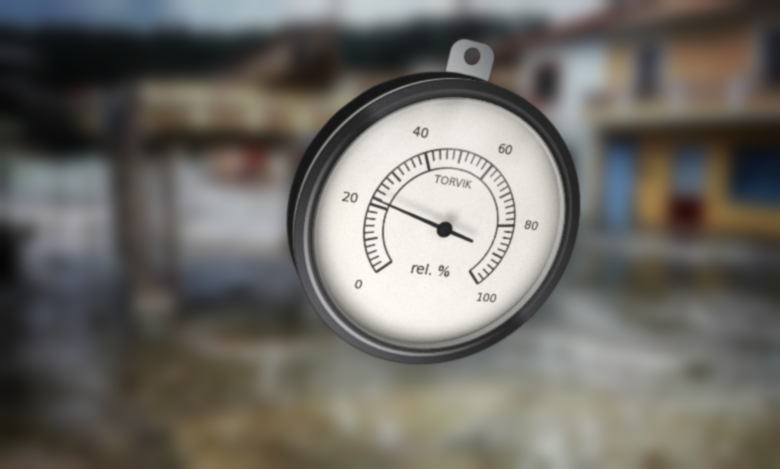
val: 22%
